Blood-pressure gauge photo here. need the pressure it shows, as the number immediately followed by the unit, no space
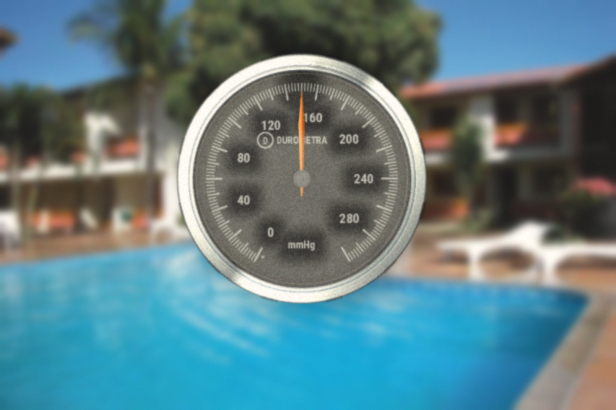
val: 150mmHg
